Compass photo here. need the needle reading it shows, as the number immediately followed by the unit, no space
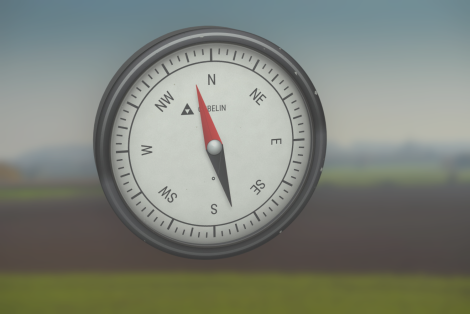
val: 345°
